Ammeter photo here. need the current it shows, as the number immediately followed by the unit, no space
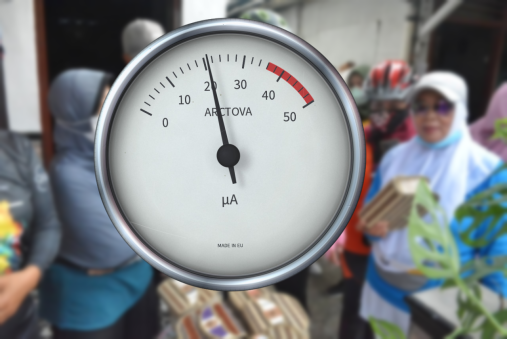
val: 21µA
